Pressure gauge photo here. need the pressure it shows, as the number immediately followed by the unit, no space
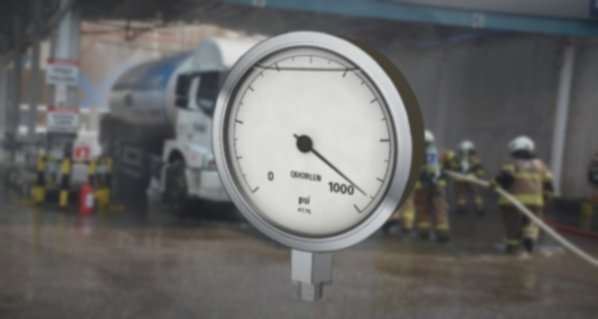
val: 950psi
